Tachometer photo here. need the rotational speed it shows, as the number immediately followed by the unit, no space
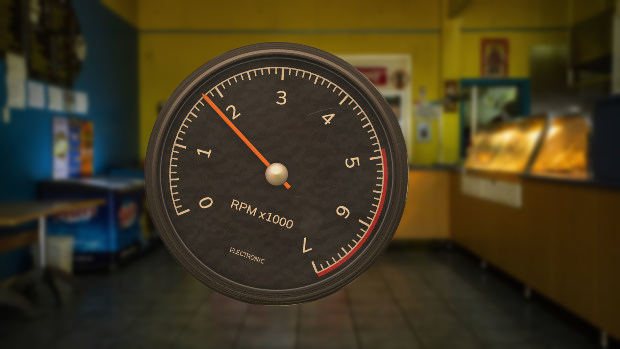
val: 1800rpm
